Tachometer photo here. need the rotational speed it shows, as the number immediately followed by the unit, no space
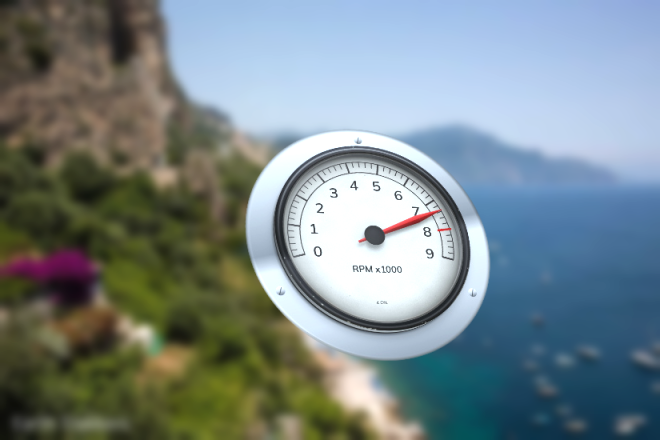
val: 7400rpm
